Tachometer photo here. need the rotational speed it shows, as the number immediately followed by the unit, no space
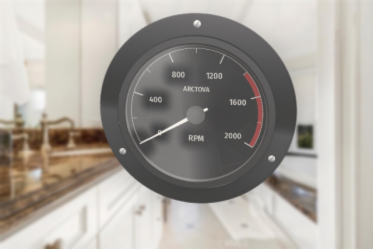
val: 0rpm
